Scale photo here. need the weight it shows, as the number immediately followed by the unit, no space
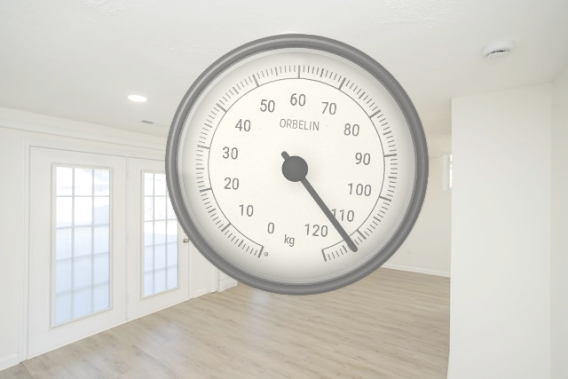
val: 113kg
